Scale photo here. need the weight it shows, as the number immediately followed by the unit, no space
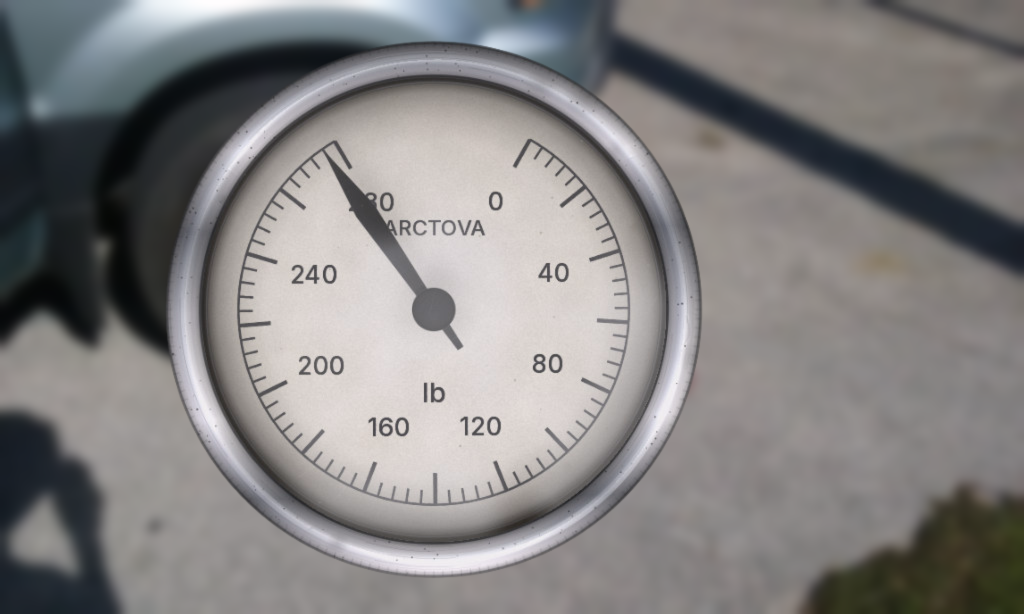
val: 276lb
